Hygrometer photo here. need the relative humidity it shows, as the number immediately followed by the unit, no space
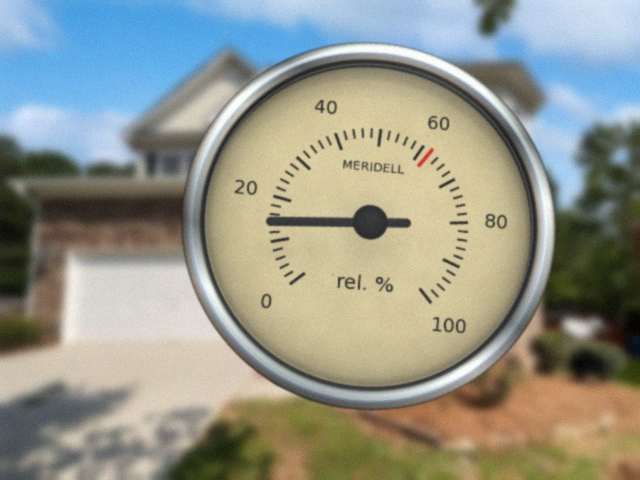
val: 14%
